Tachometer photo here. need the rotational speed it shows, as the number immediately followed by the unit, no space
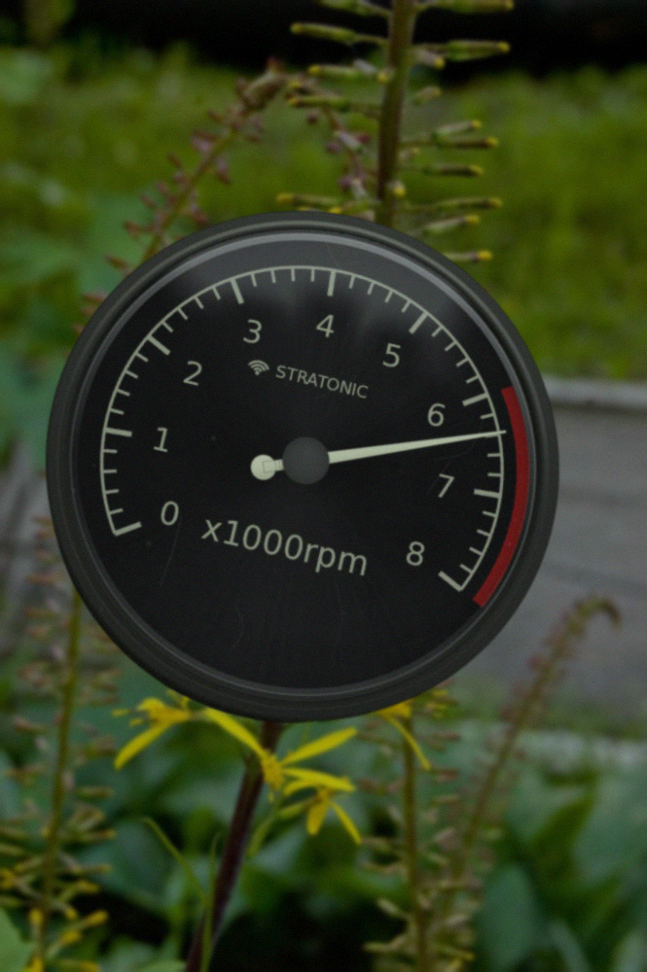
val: 6400rpm
